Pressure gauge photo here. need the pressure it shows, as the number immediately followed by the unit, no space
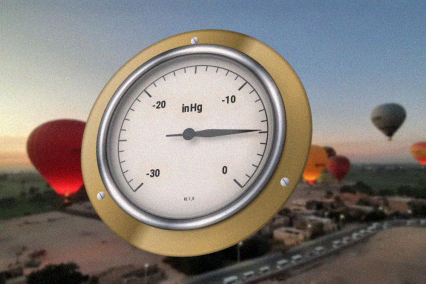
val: -5inHg
